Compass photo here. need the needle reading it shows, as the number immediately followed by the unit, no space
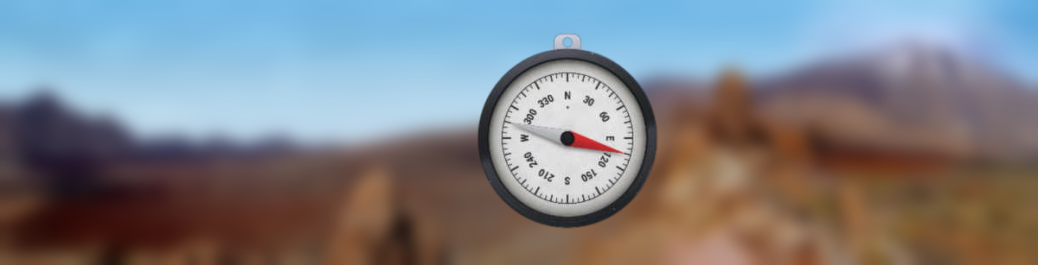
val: 105°
